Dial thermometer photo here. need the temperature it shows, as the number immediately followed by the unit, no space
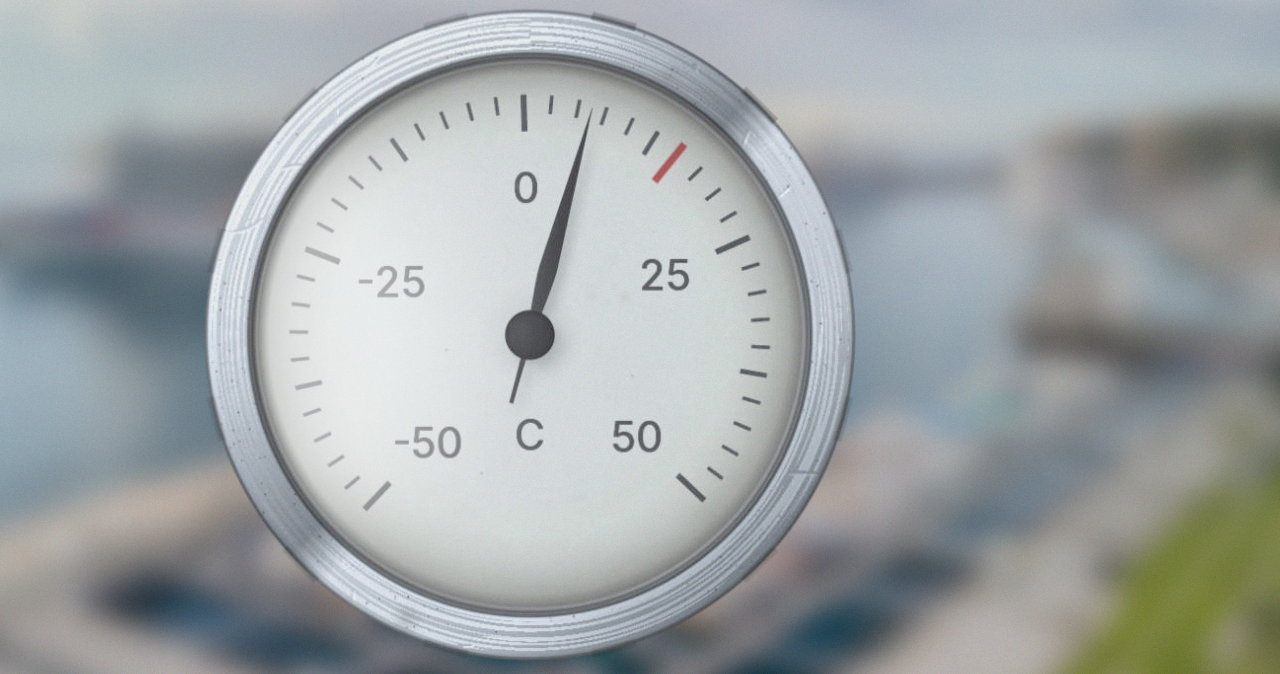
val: 6.25°C
